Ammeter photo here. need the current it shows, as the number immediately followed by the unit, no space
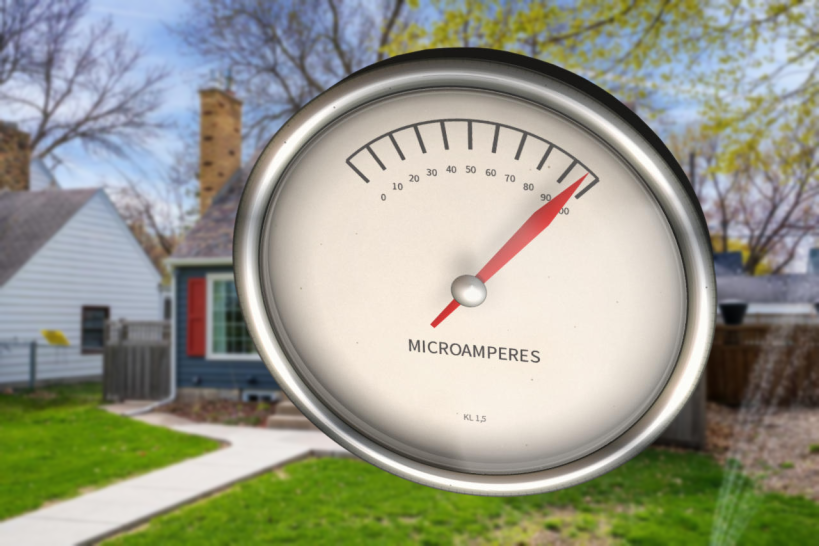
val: 95µA
